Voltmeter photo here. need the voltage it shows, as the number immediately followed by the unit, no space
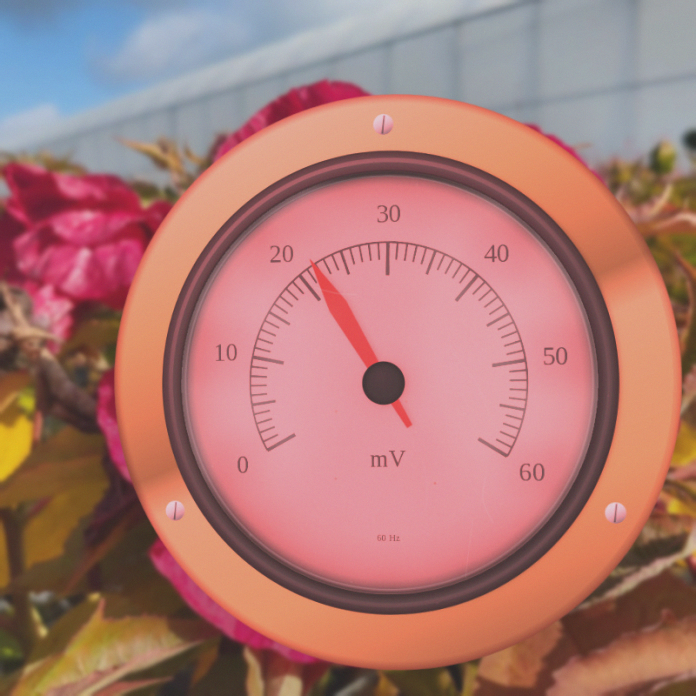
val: 22mV
